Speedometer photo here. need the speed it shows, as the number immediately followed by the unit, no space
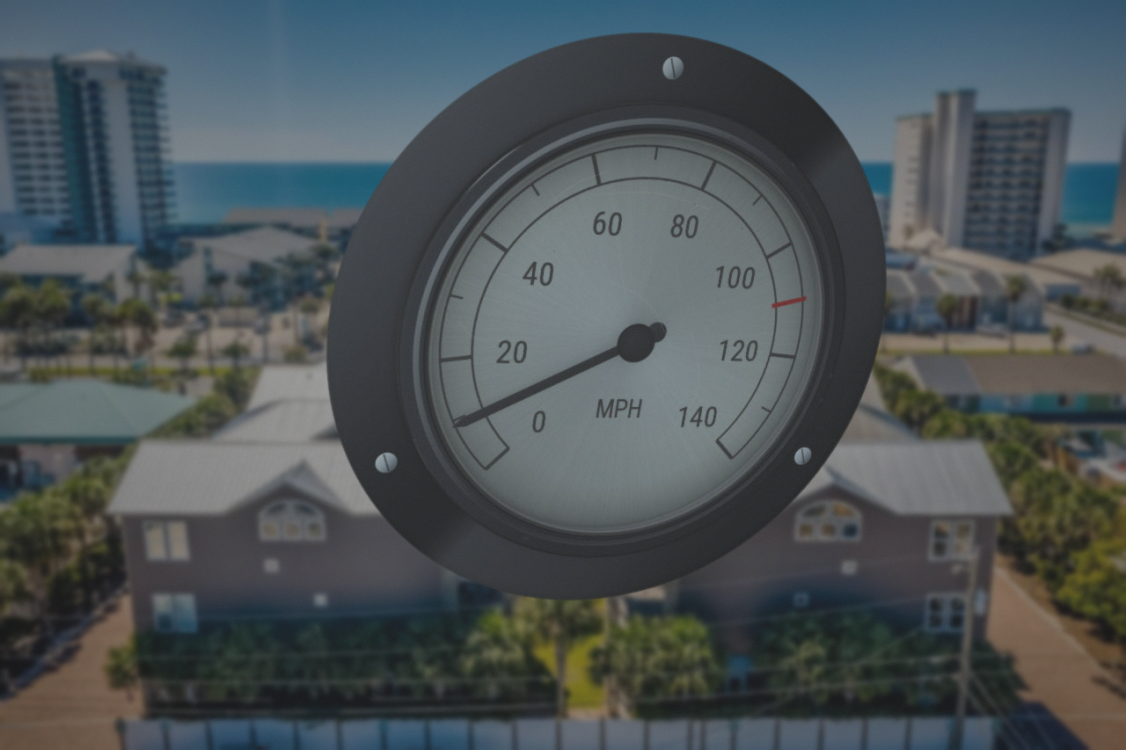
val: 10mph
